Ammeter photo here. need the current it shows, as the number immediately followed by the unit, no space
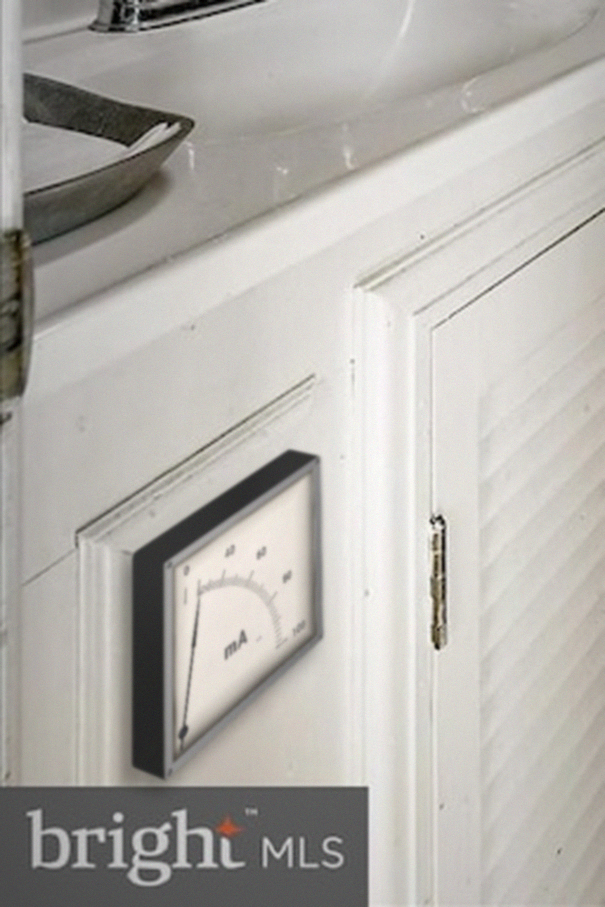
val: 20mA
